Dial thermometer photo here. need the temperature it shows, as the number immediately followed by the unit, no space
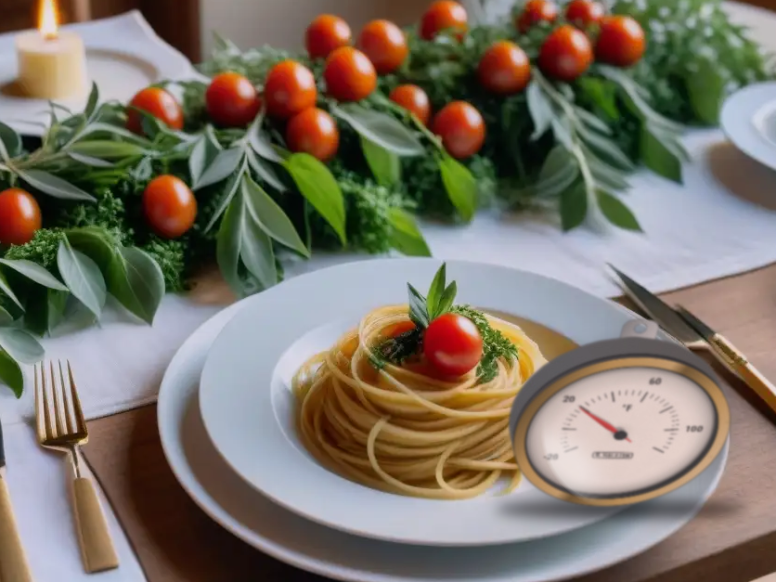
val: 20°F
